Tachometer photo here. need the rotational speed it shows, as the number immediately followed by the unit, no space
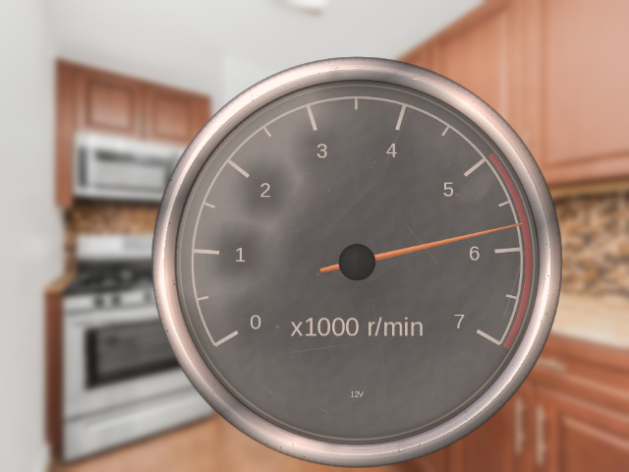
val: 5750rpm
